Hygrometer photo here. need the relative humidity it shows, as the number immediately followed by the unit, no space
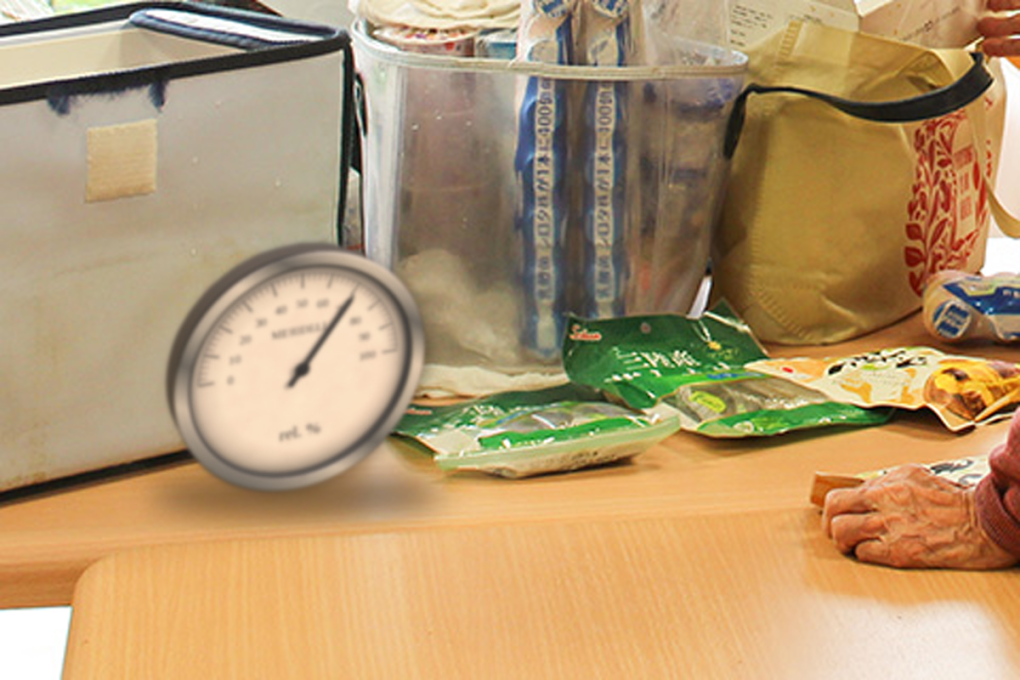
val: 70%
